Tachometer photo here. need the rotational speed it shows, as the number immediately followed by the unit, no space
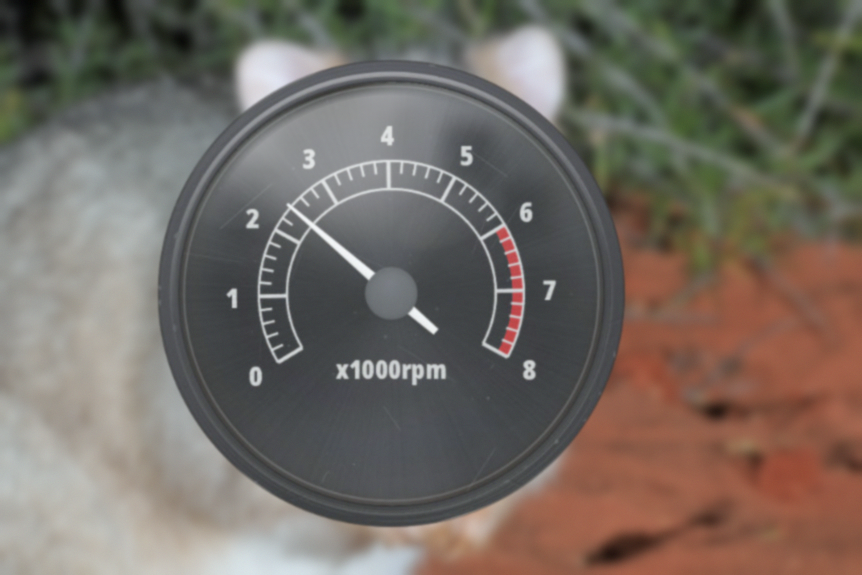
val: 2400rpm
